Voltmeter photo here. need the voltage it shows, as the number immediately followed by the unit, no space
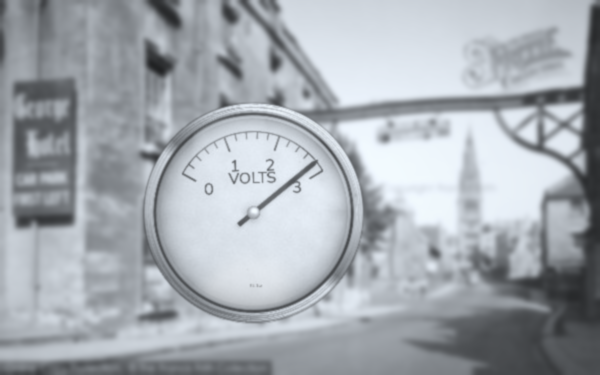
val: 2.8V
